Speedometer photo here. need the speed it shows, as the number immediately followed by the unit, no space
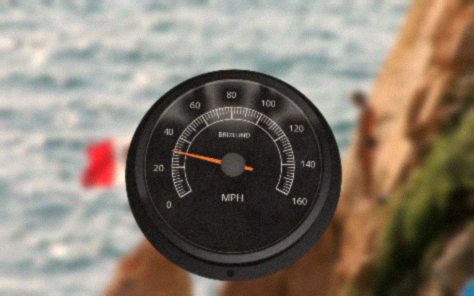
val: 30mph
